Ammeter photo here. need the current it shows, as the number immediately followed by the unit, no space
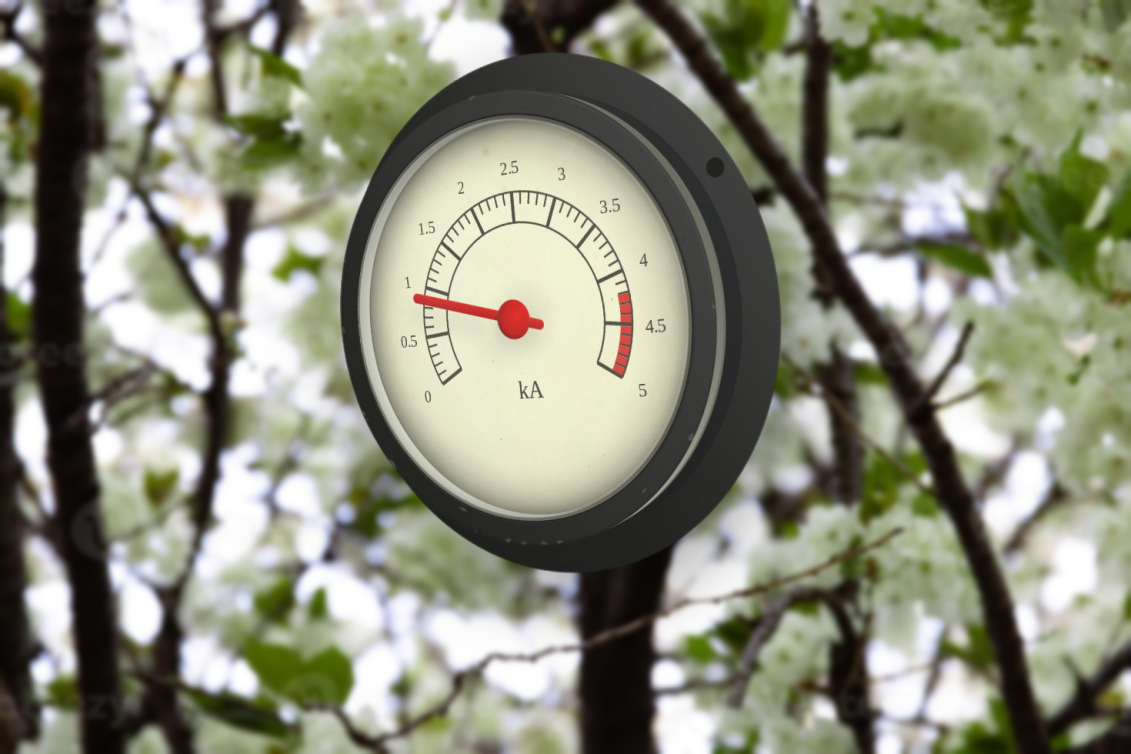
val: 0.9kA
